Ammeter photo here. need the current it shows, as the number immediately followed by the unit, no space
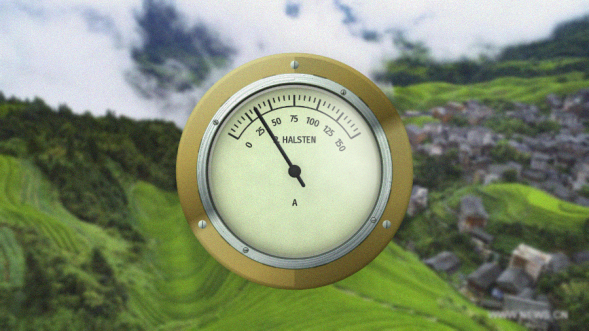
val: 35A
